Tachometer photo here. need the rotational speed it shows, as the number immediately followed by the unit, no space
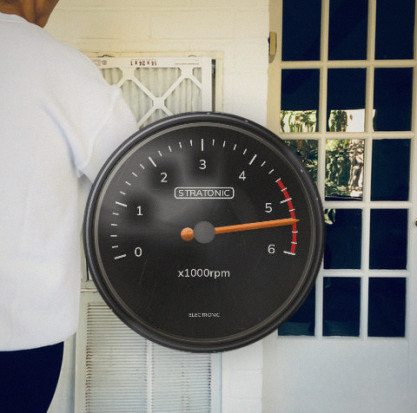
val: 5400rpm
